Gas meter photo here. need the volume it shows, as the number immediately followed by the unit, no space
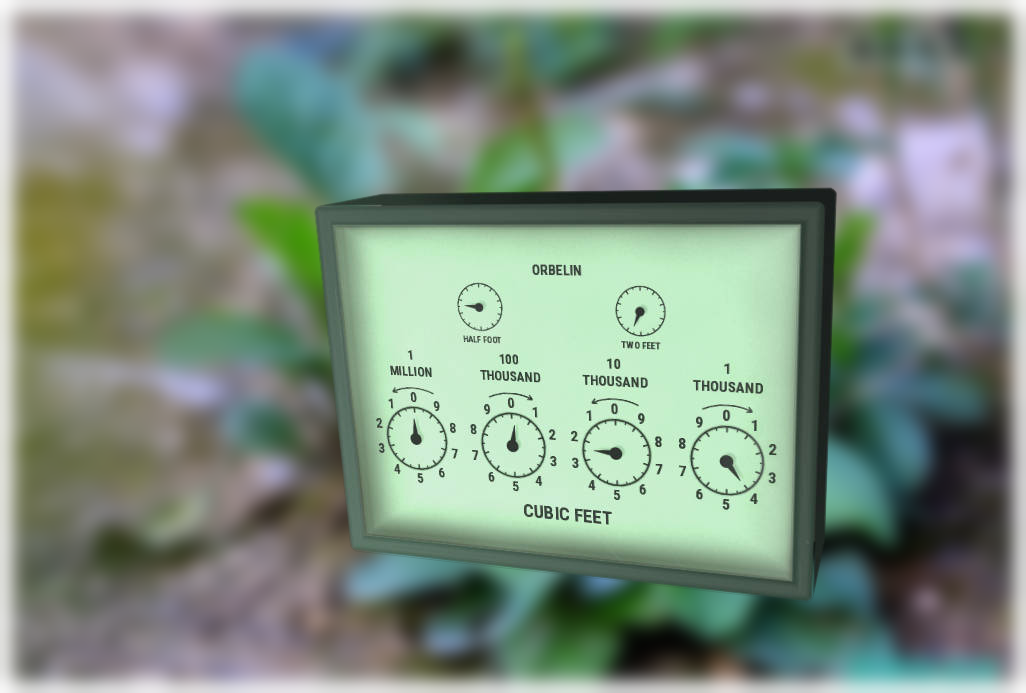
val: 2400ft³
